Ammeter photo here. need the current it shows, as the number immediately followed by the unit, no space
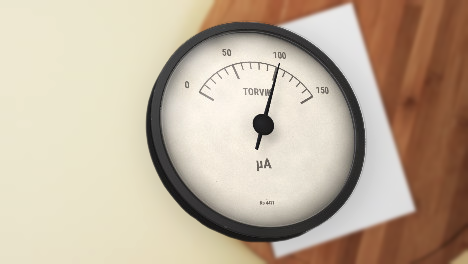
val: 100µA
